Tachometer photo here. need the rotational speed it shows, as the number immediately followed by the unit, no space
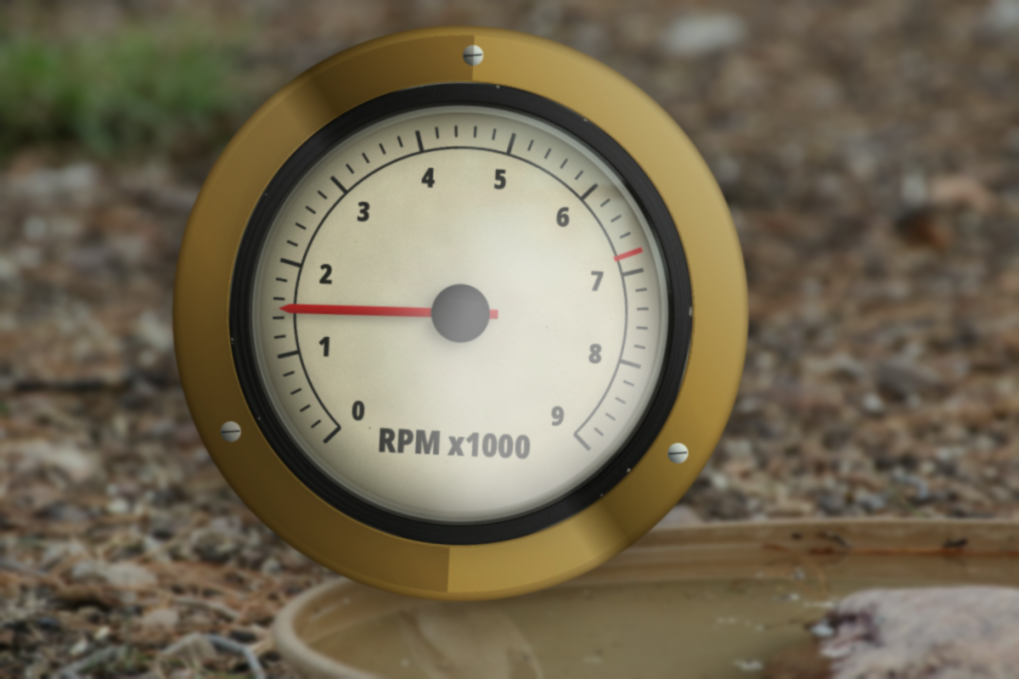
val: 1500rpm
